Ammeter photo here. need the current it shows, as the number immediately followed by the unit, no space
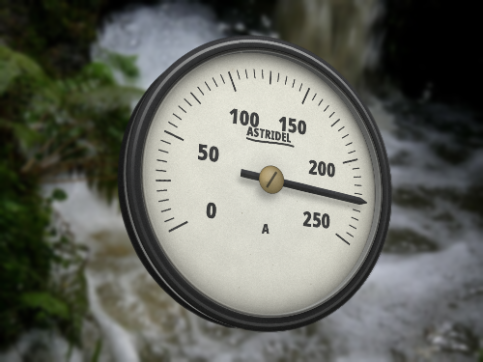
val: 225A
